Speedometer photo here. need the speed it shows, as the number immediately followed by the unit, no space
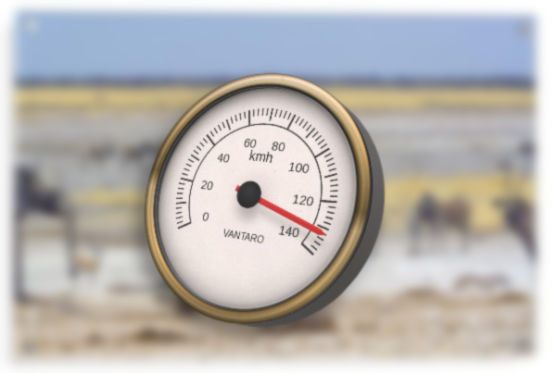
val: 132km/h
